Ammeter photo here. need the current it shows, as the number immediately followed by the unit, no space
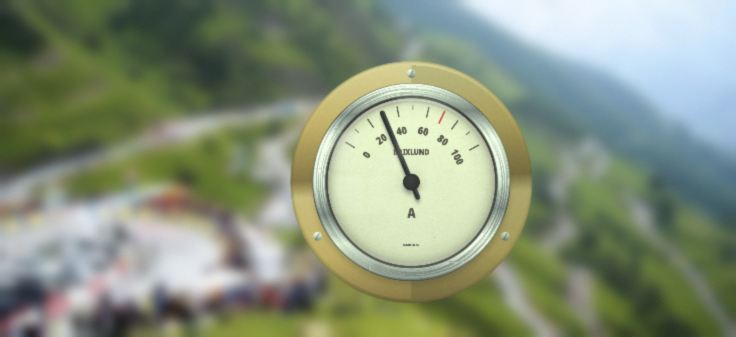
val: 30A
